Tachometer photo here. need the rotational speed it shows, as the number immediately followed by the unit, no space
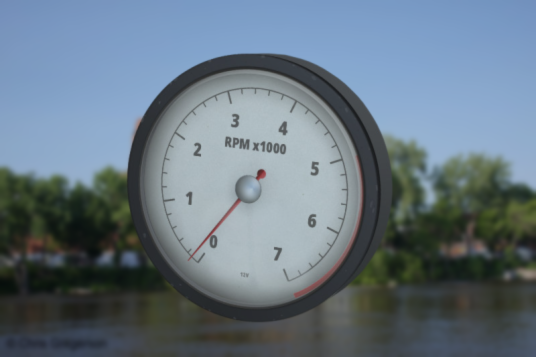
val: 100rpm
